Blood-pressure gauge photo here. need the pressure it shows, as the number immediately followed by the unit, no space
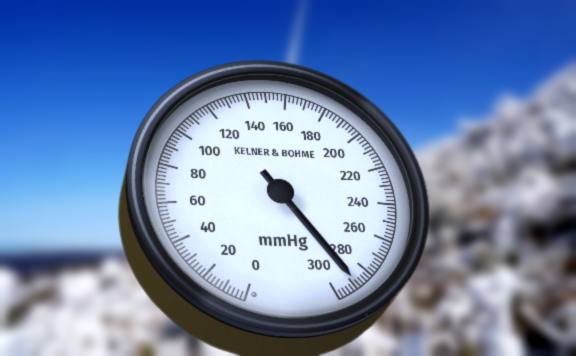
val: 290mmHg
